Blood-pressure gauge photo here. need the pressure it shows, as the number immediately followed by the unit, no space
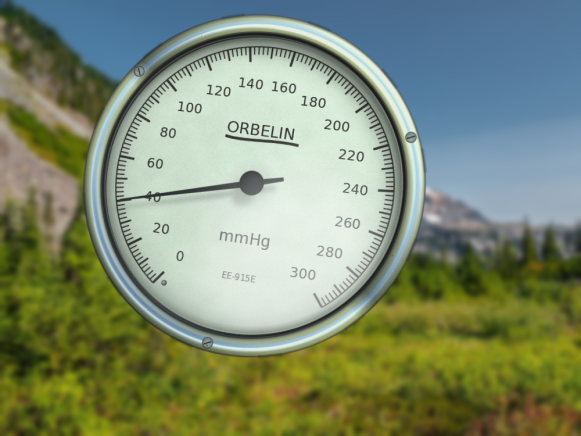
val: 40mmHg
